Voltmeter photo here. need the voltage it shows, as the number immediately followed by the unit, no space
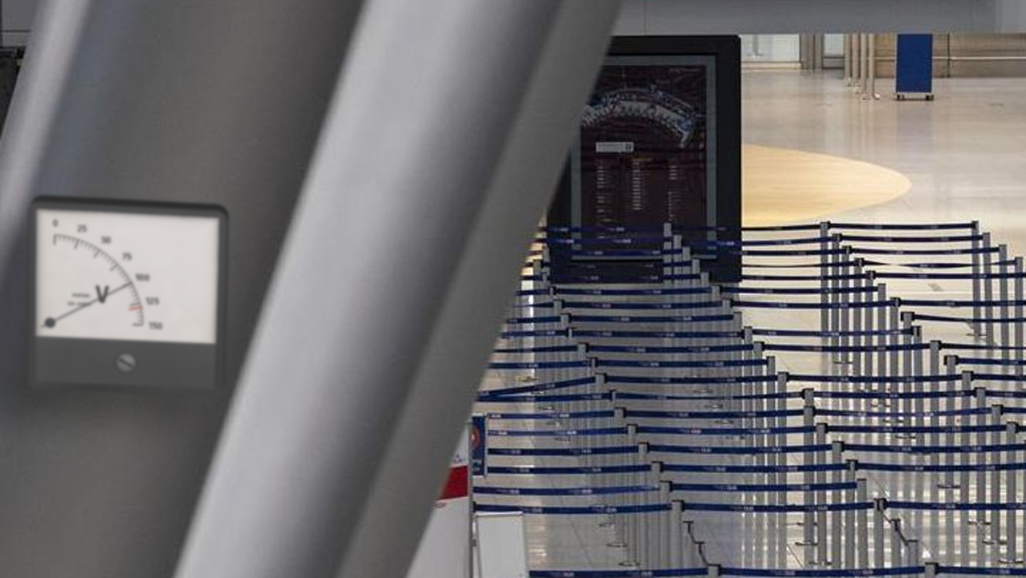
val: 100V
